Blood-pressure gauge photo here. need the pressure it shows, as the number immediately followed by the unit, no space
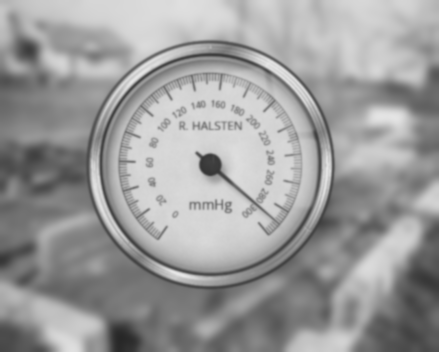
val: 290mmHg
